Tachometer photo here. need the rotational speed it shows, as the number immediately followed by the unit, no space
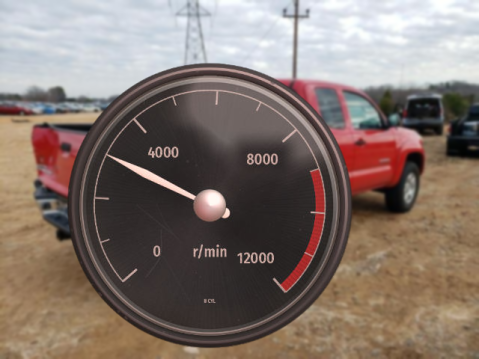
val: 3000rpm
